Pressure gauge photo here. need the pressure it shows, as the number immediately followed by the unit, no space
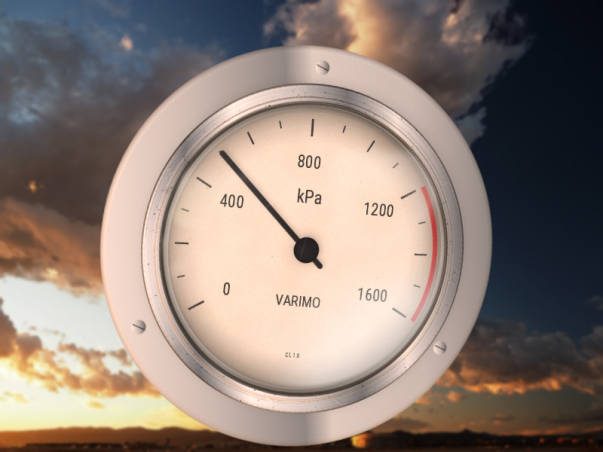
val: 500kPa
